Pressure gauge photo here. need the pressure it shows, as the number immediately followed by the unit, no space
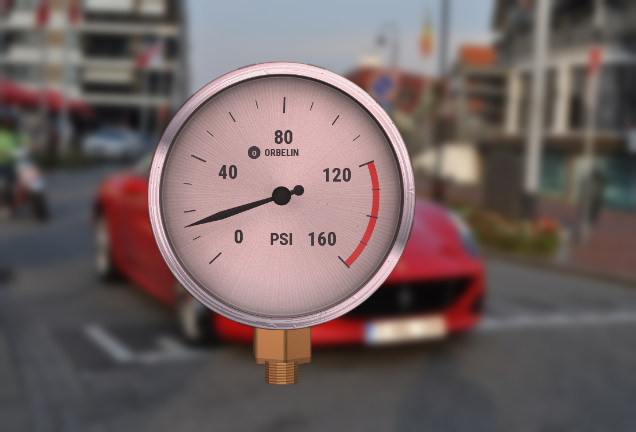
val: 15psi
